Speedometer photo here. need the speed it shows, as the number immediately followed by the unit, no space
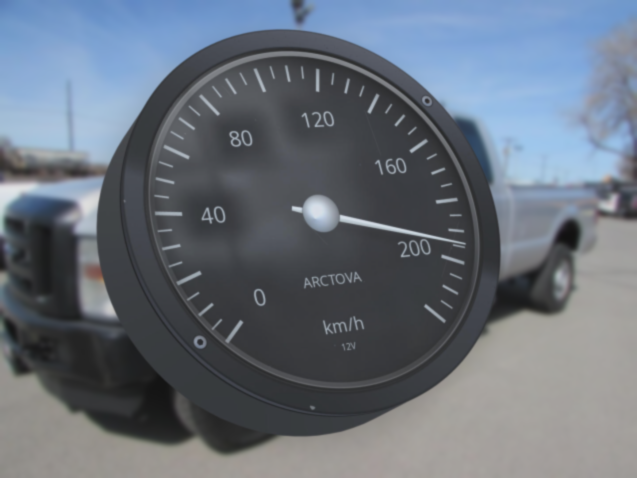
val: 195km/h
